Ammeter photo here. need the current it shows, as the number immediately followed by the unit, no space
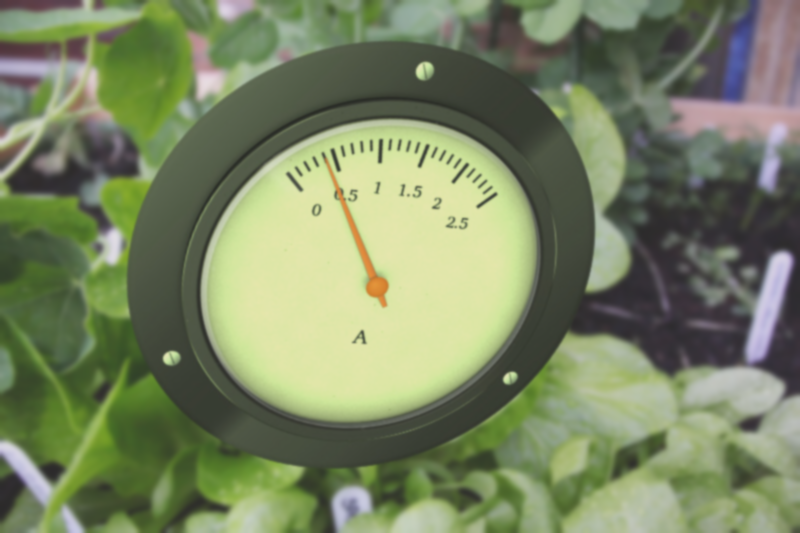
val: 0.4A
